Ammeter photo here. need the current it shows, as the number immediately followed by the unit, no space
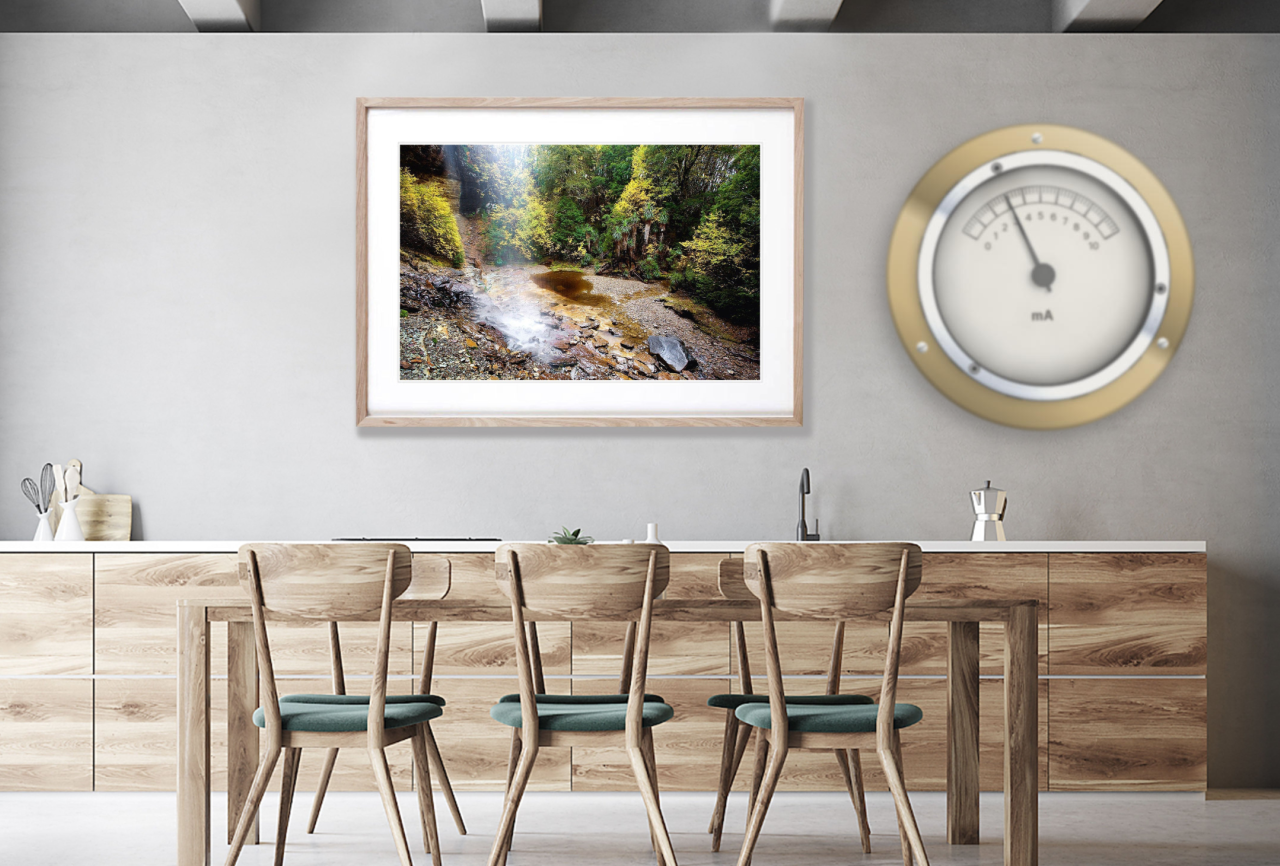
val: 3mA
